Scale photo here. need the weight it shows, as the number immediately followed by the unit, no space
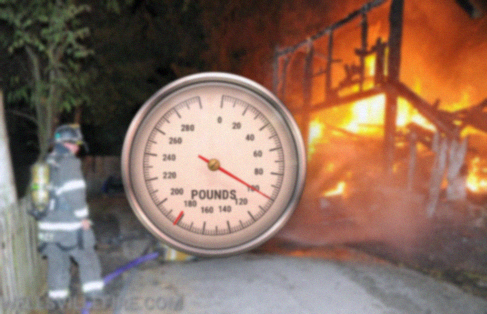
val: 100lb
